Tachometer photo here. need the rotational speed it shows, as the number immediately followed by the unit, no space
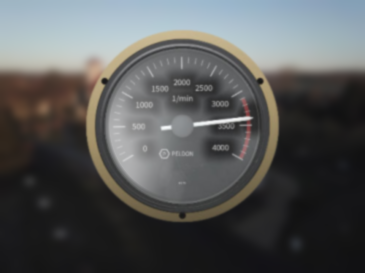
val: 3400rpm
